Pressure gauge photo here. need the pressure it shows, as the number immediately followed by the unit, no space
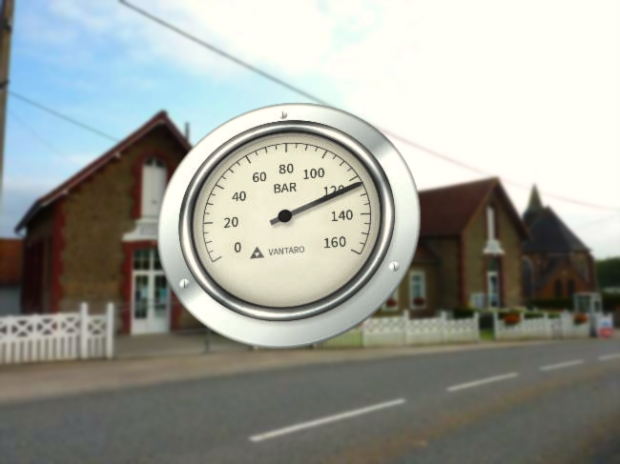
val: 125bar
